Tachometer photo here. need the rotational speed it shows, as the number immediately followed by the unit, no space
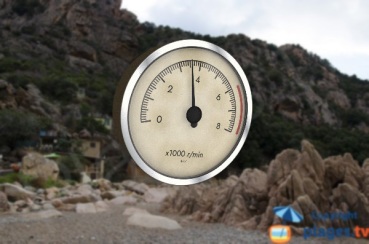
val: 3500rpm
